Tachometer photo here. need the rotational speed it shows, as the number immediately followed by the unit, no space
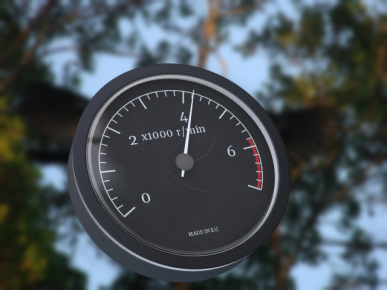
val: 4200rpm
